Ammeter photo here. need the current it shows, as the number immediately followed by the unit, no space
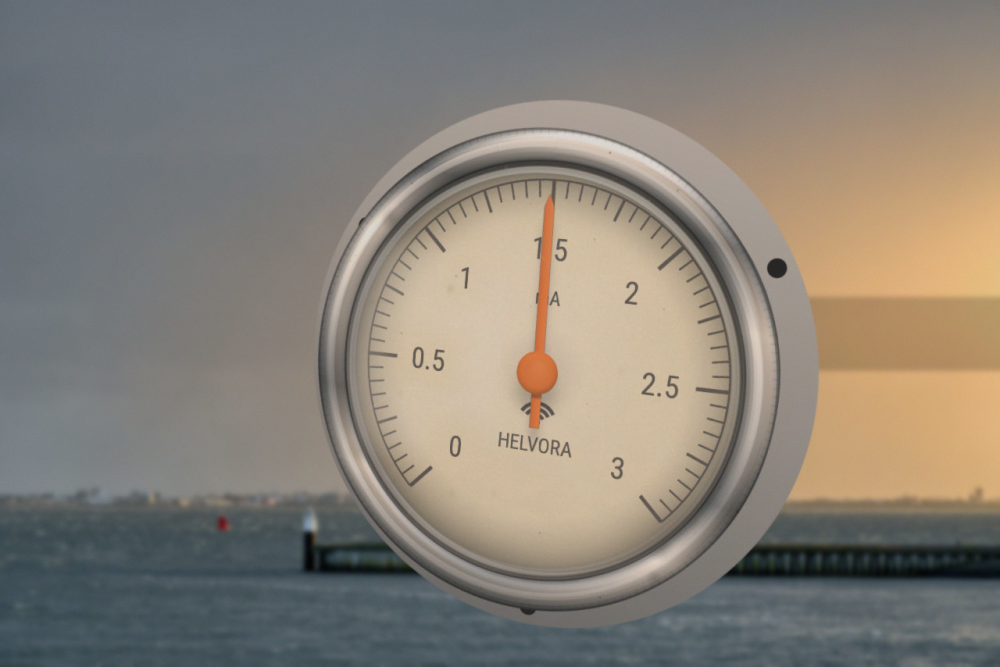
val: 1.5mA
